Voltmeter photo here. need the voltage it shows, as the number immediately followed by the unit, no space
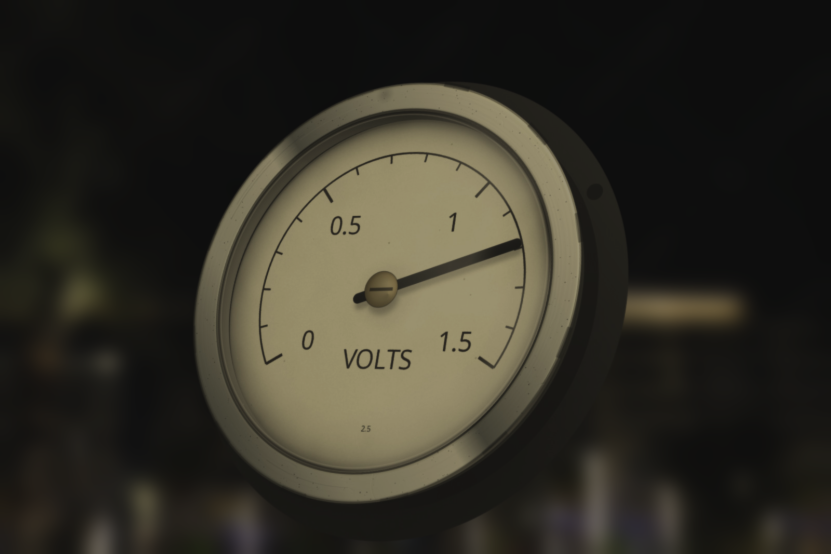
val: 1.2V
